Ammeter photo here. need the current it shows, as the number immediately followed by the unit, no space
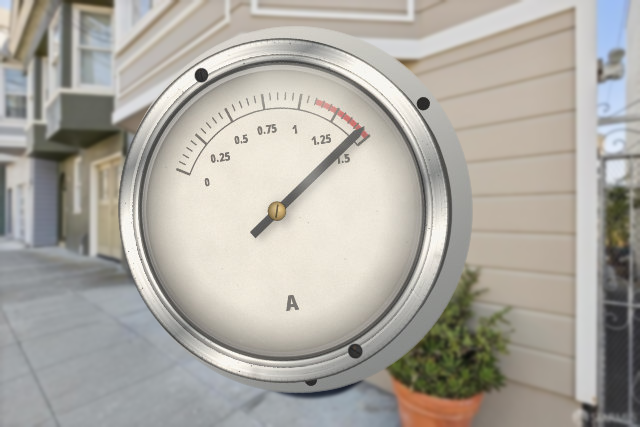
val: 1.45A
